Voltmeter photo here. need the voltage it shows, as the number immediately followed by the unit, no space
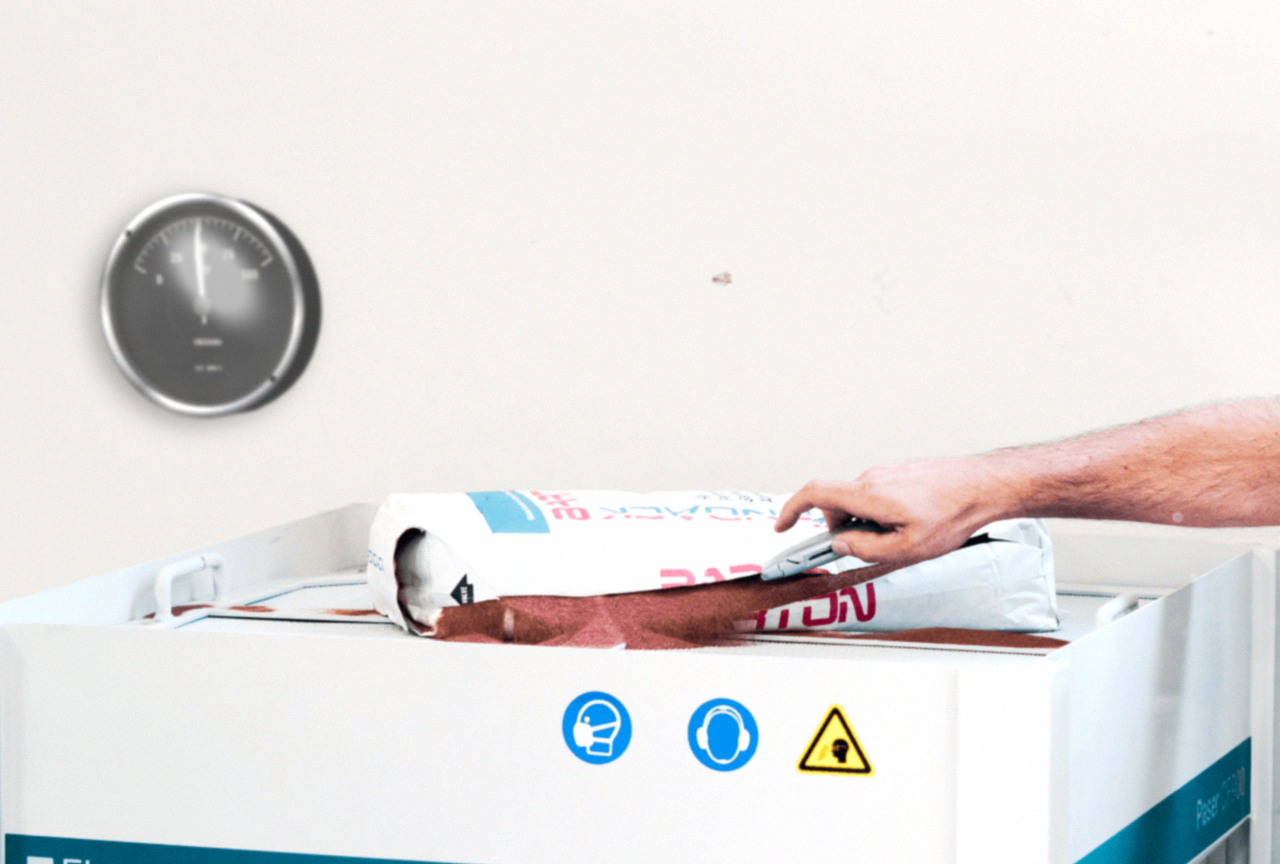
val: 50kV
